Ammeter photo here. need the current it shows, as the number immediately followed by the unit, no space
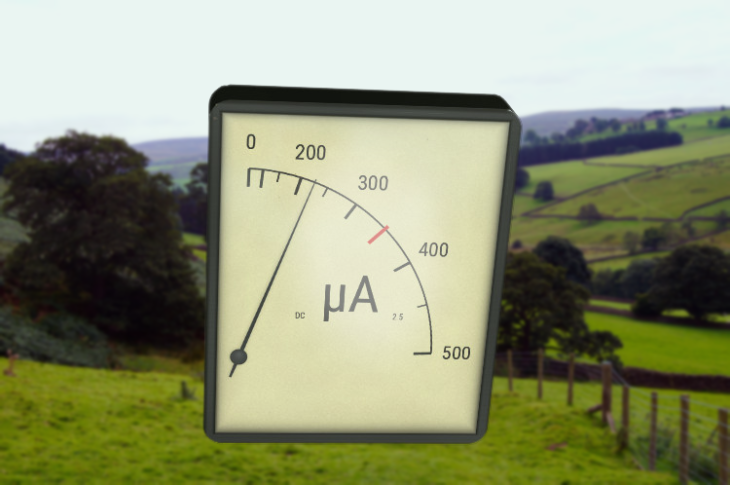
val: 225µA
